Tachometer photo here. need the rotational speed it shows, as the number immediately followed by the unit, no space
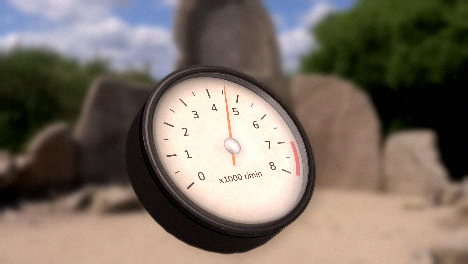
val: 4500rpm
